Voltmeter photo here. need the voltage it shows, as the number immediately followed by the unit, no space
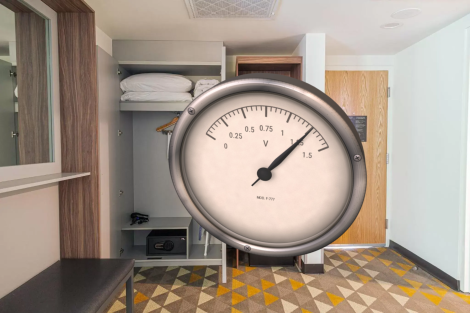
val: 1.25V
